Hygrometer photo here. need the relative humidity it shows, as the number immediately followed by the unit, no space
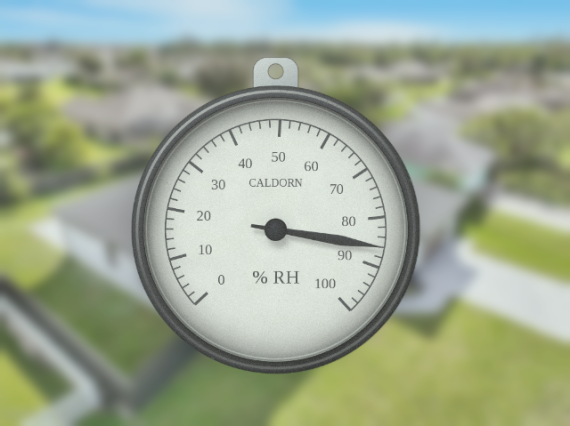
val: 86%
